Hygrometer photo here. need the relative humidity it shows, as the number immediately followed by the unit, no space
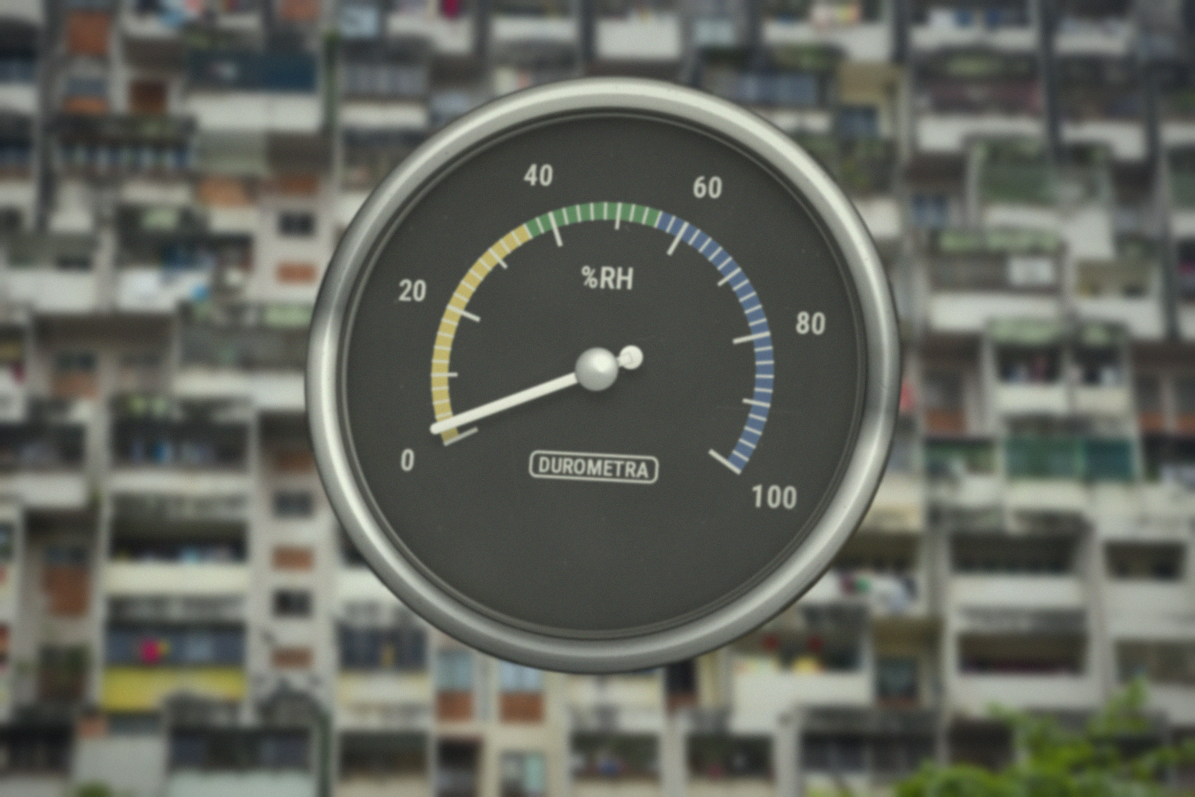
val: 2%
